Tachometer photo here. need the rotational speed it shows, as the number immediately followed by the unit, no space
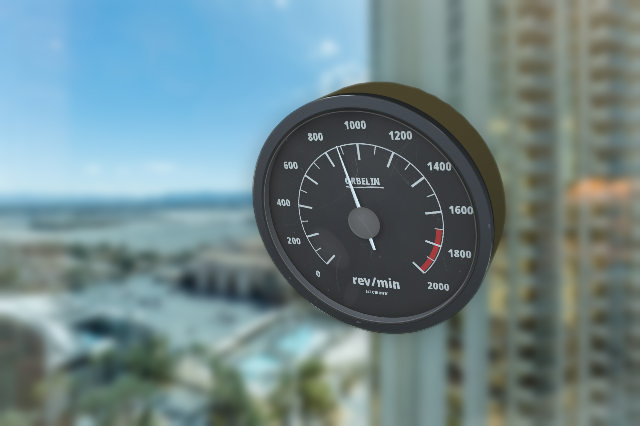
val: 900rpm
